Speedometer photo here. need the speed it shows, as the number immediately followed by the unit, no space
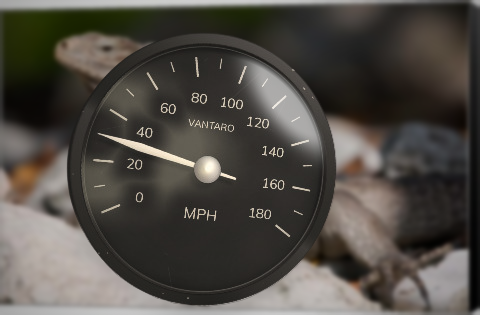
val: 30mph
